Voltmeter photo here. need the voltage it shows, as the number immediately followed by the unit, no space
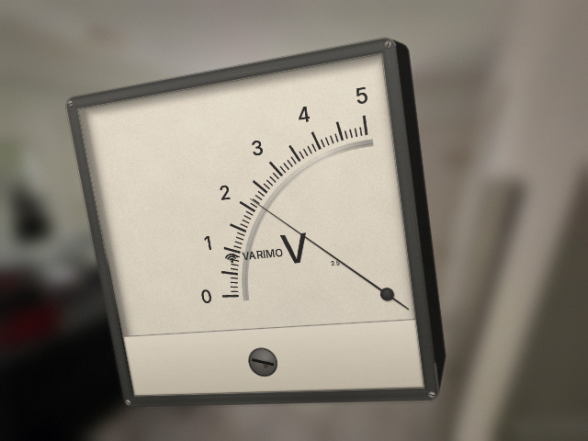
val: 2.2V
